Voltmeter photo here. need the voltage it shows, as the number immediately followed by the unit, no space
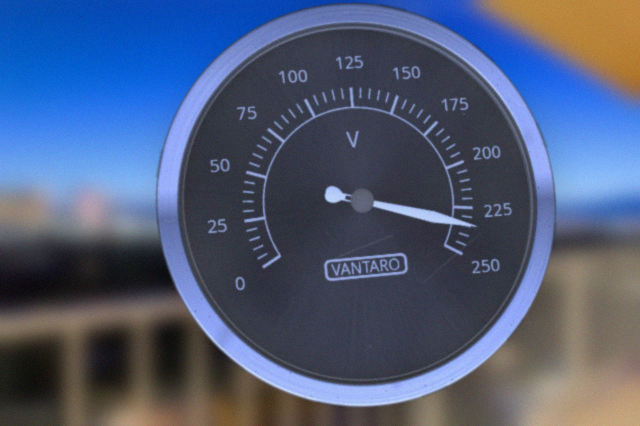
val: 235V
